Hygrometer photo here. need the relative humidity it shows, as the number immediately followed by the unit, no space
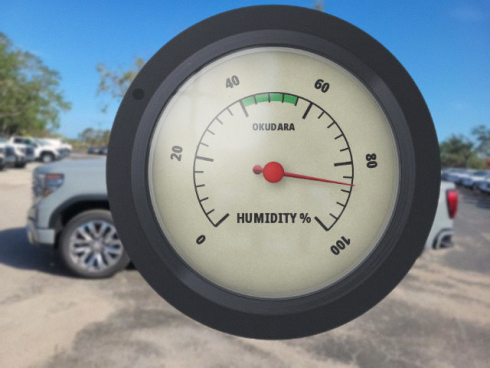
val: 86%
